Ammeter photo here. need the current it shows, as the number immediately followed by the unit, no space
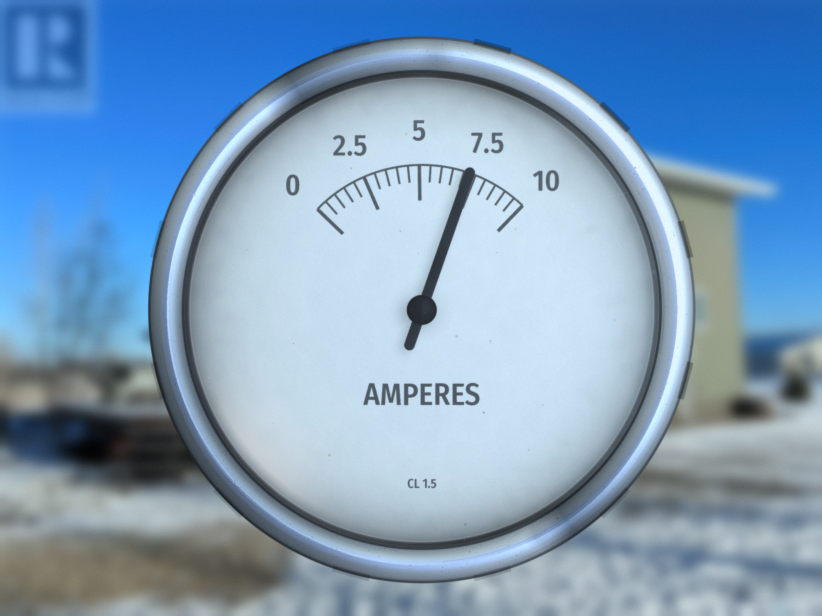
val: 7.25A
